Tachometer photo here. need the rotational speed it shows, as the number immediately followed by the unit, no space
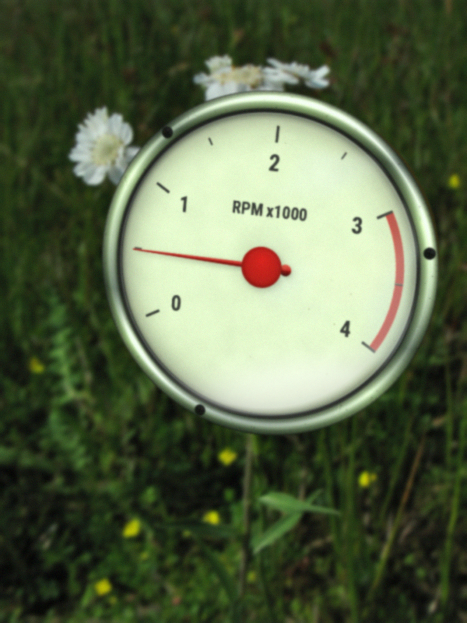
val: 500rpm
